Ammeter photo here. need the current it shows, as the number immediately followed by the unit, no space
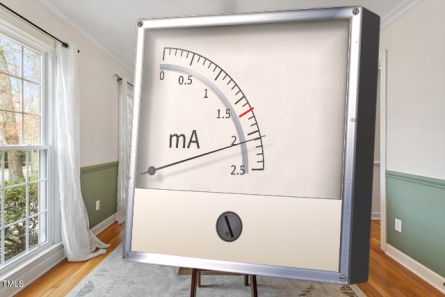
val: 2.1mA
